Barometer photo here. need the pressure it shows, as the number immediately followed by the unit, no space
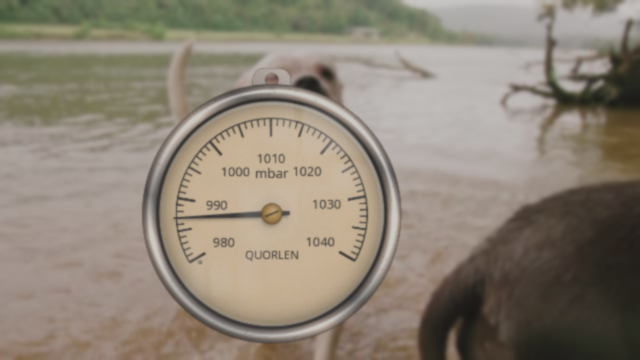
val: 987mbar
